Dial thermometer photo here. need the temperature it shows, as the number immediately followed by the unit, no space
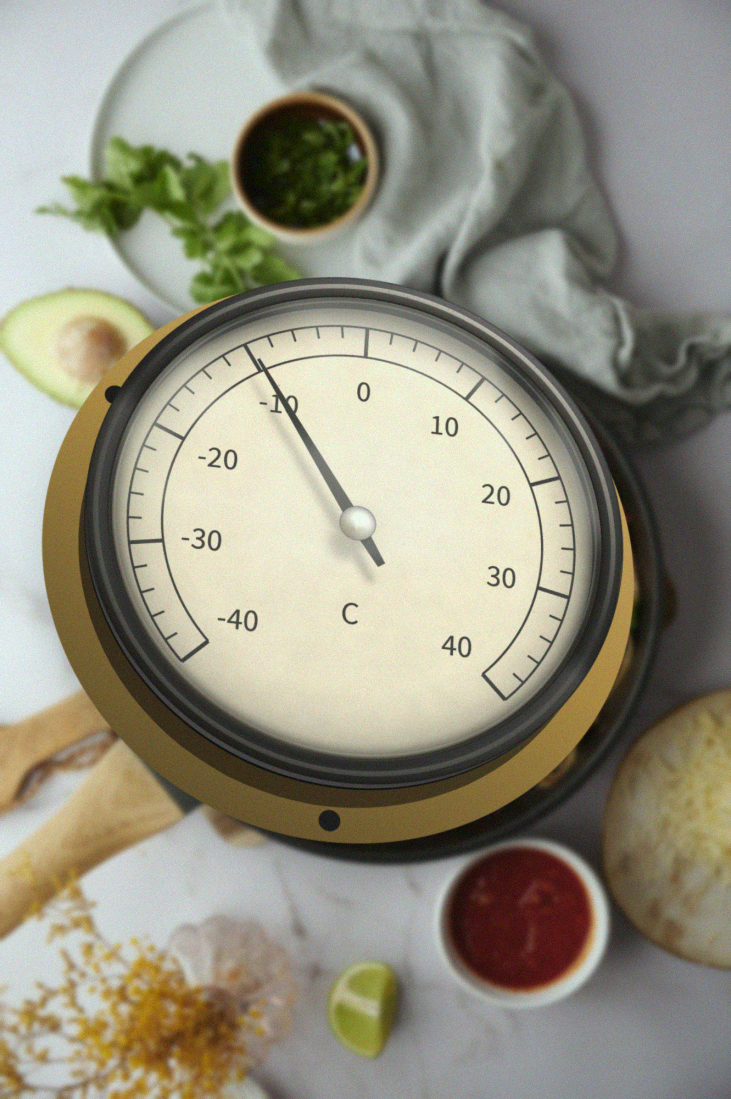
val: -10°C
